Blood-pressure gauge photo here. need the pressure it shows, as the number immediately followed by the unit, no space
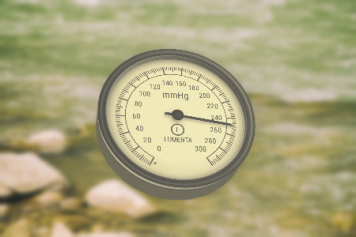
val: 250mmHg
